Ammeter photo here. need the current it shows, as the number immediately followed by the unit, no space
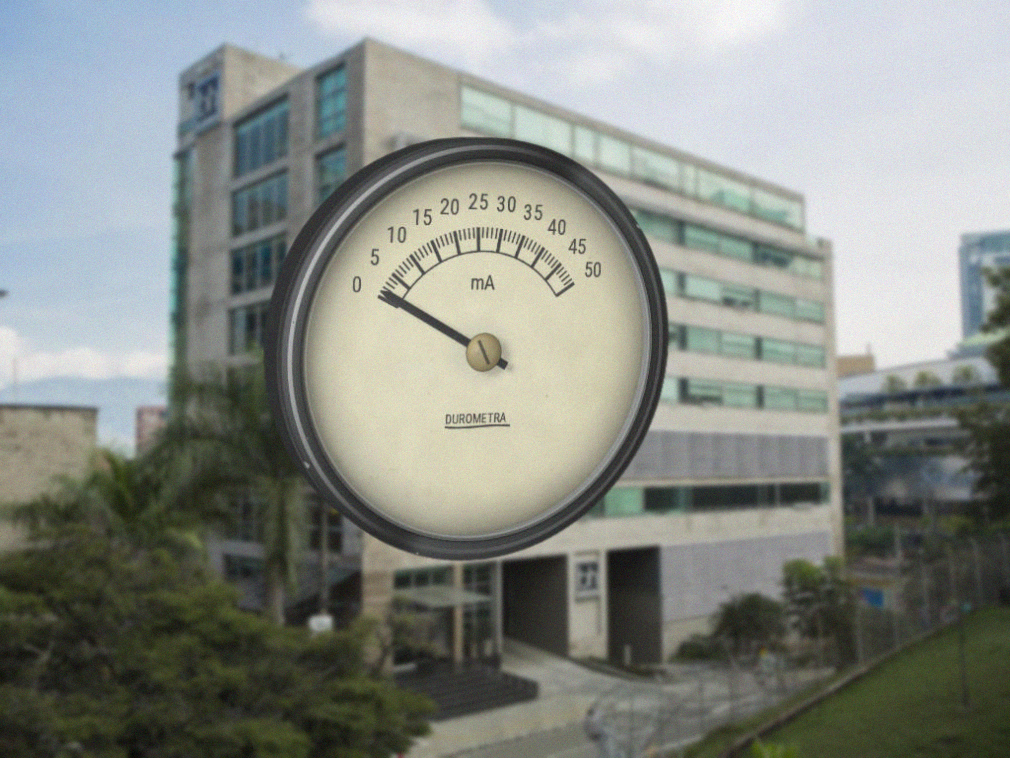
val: 1mA
